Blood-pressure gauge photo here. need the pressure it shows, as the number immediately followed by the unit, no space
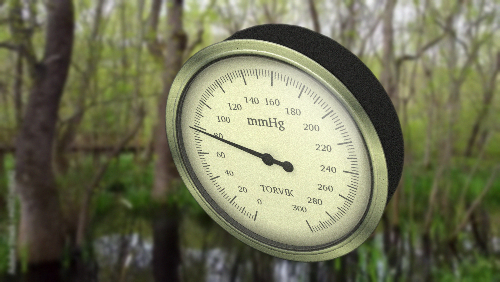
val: 80mmHg
